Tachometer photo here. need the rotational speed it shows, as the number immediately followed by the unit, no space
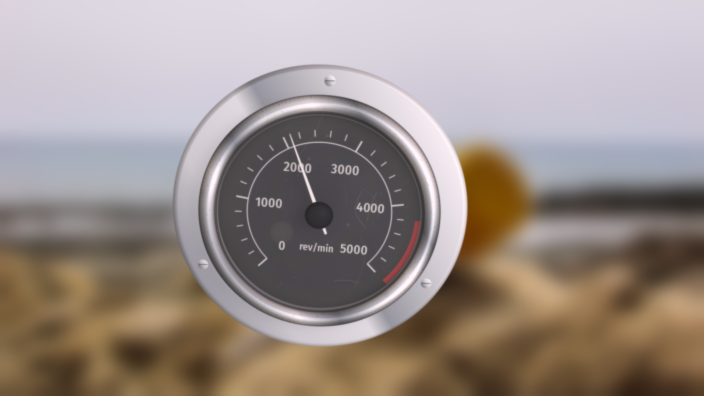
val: 2100rpm
